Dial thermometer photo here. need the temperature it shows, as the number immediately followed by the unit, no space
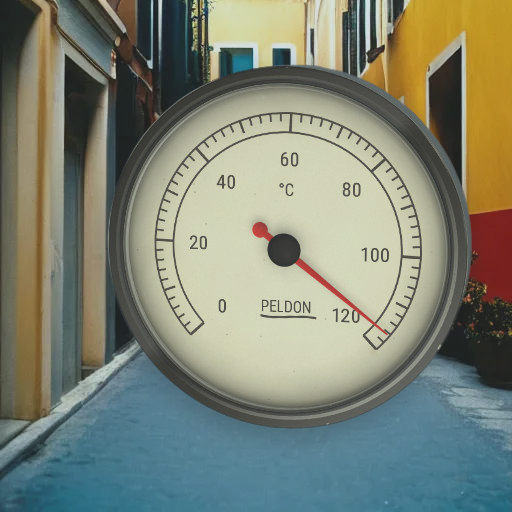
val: 116°C
